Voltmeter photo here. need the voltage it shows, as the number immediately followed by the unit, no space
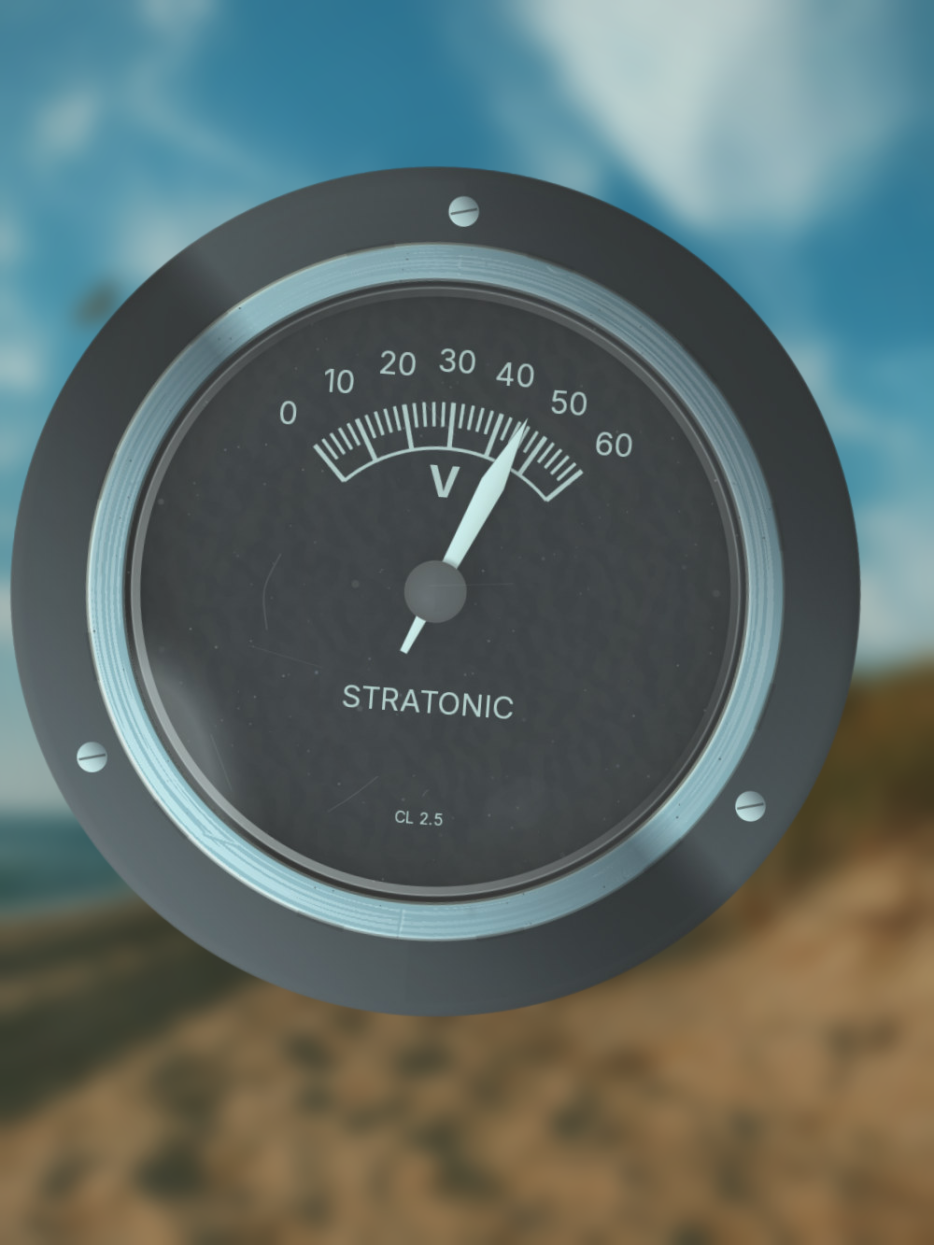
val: 45V
